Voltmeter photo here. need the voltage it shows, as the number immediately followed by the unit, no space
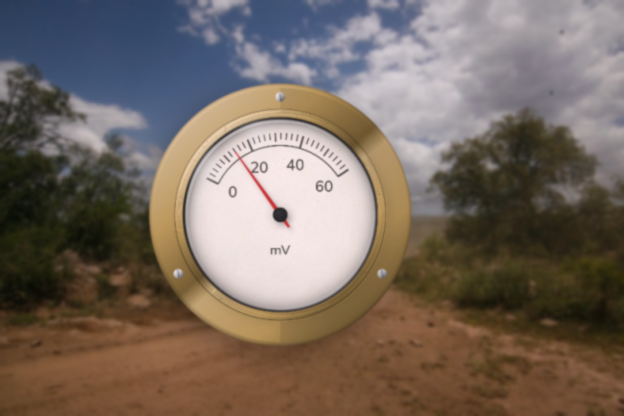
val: 14mV
